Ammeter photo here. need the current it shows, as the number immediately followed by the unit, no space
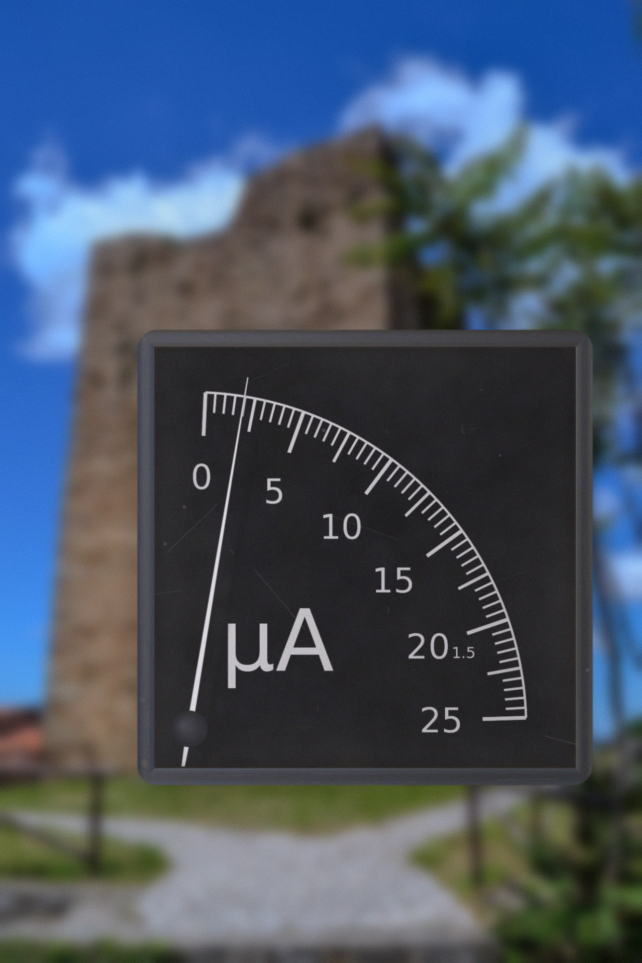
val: 2µA
